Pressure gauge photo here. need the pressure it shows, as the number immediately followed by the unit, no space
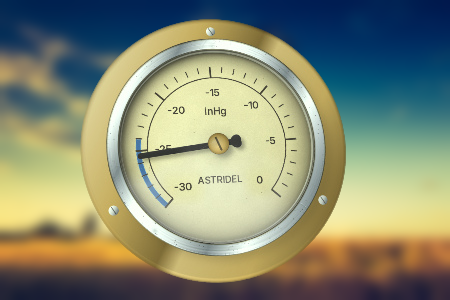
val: -25.5inHg
